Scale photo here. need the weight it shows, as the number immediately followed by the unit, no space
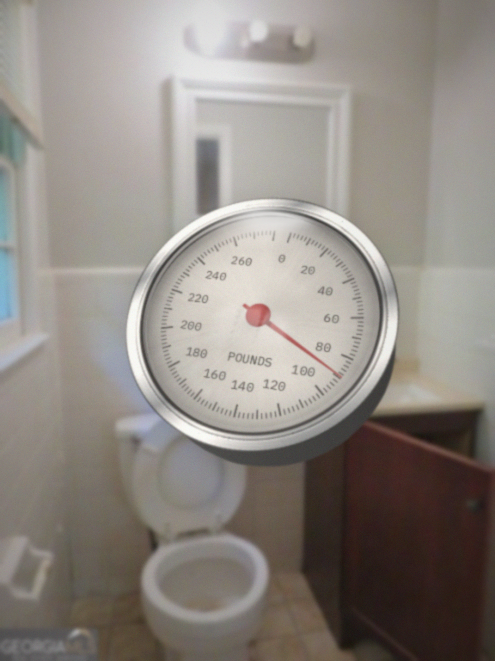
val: 90lb
